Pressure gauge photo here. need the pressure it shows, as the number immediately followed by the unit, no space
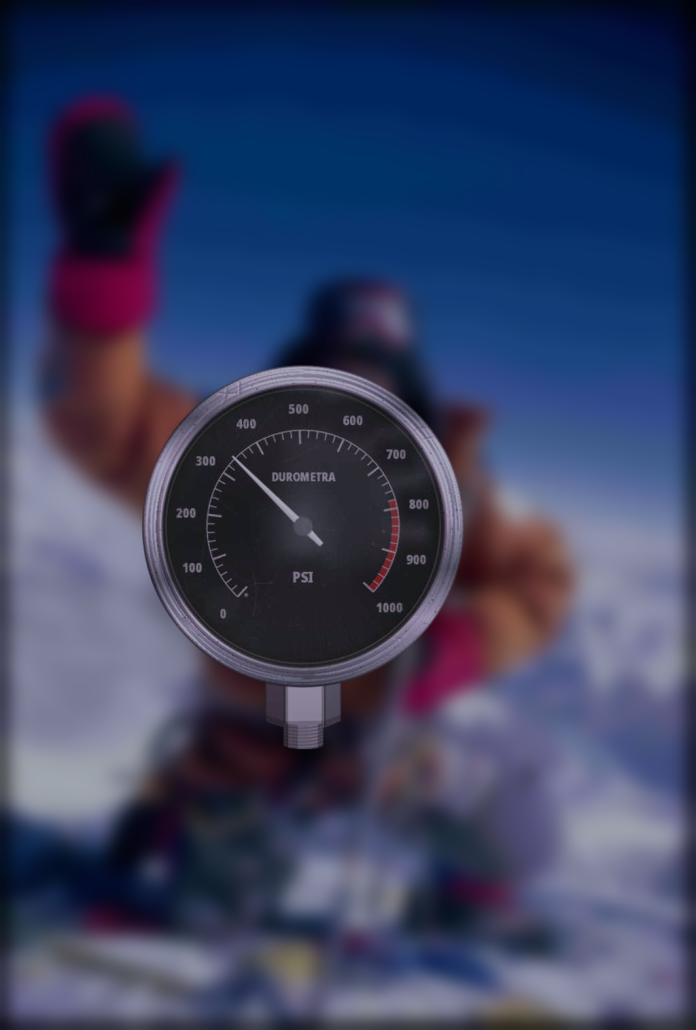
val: 340psi
